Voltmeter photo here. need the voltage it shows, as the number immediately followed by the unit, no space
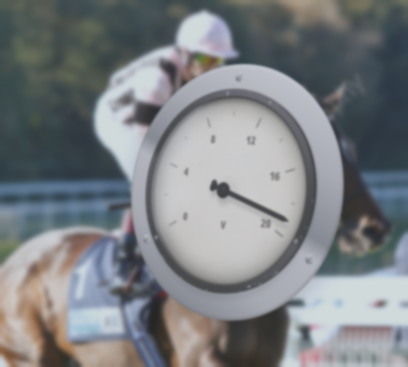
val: 19V
